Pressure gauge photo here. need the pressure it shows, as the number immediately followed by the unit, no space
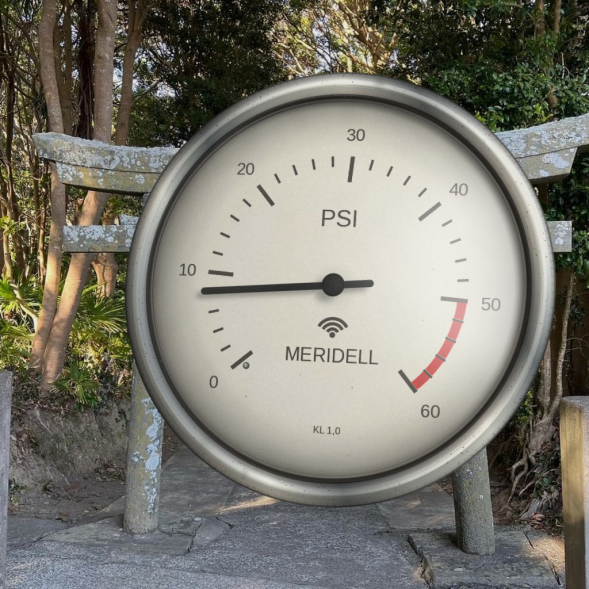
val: 8psi
